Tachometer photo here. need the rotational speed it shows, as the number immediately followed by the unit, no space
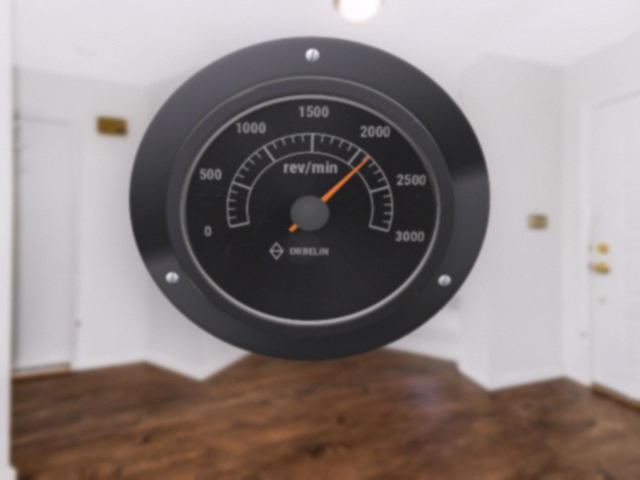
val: 2100rpm
